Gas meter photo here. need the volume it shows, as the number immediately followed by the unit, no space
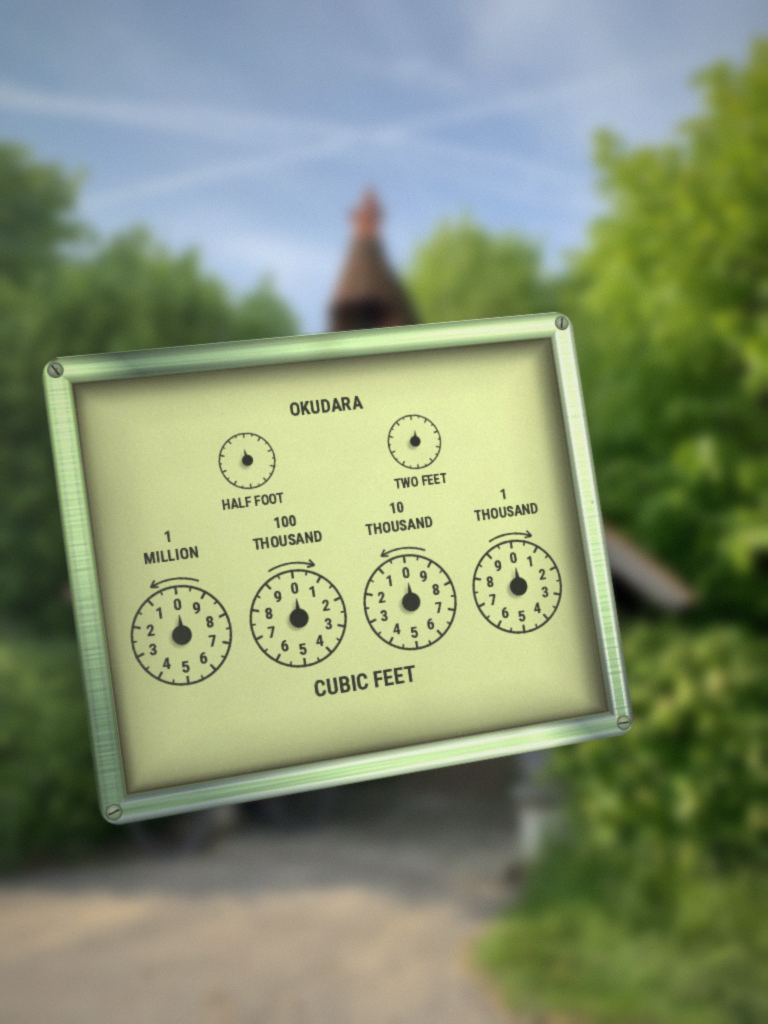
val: 0ft³
